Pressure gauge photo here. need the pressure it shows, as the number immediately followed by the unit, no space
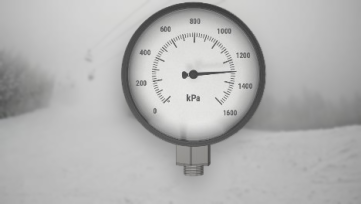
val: 1300kPa
